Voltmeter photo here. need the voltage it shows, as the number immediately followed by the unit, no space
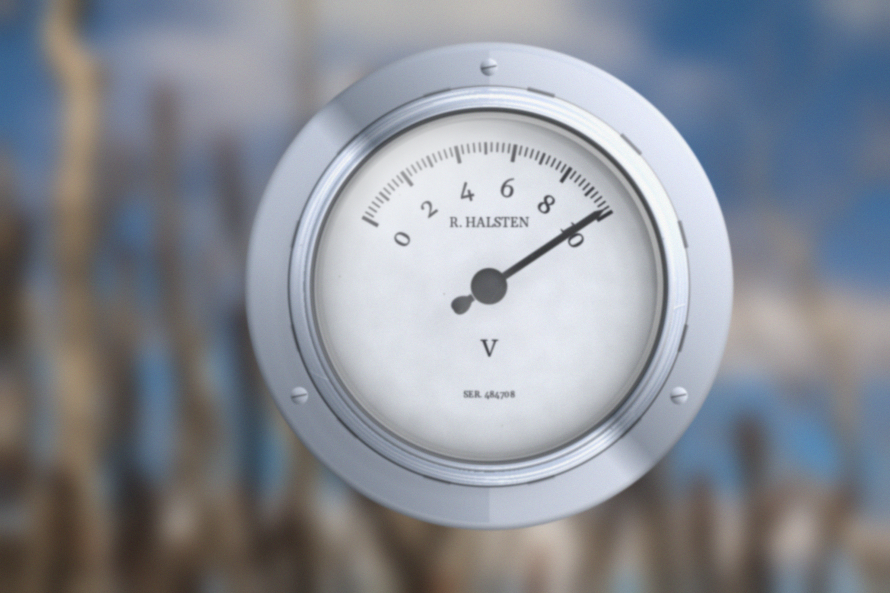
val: 9.8V
